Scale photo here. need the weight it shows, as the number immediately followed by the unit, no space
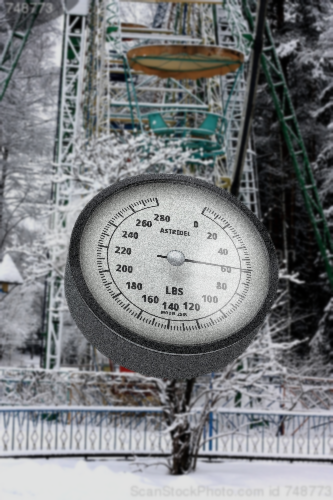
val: 60lb
